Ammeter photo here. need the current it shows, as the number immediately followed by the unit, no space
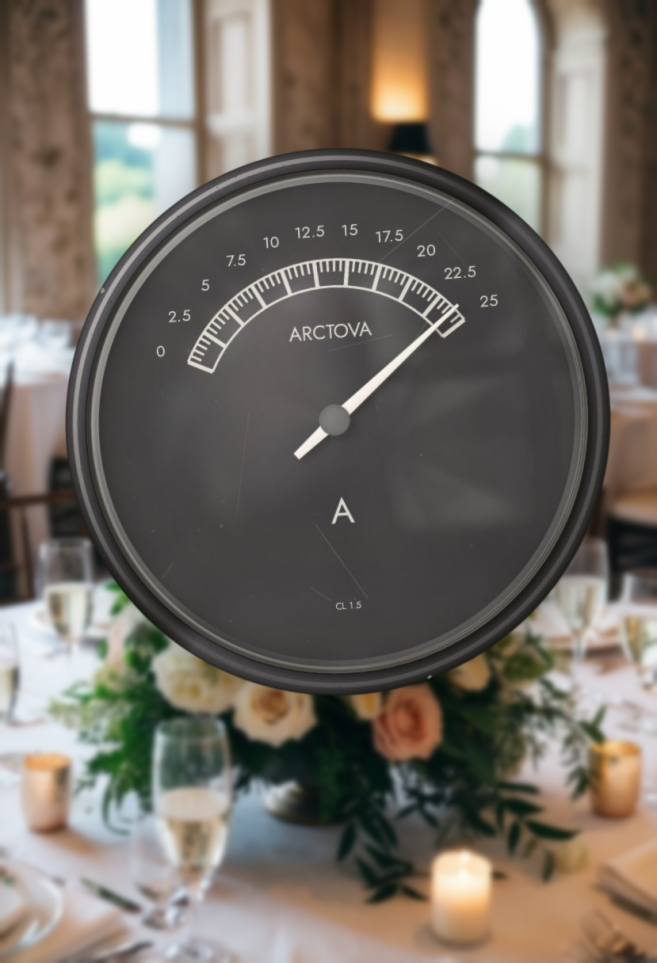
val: 24A
